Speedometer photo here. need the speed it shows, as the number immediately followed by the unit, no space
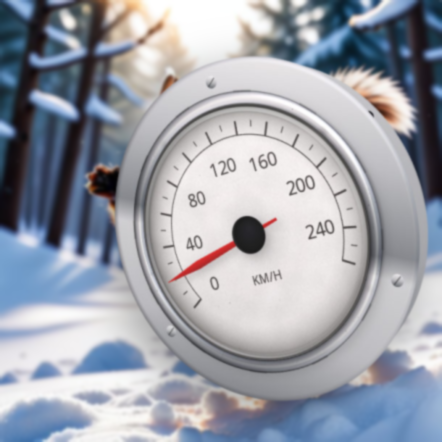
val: 20km/h
